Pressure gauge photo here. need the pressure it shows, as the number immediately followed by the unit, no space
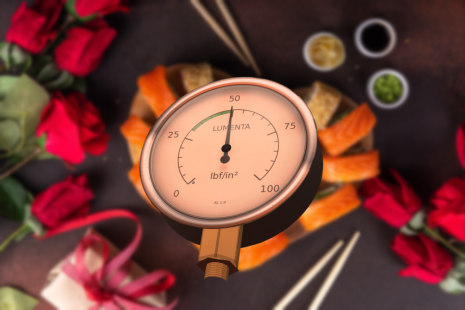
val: 50psi
